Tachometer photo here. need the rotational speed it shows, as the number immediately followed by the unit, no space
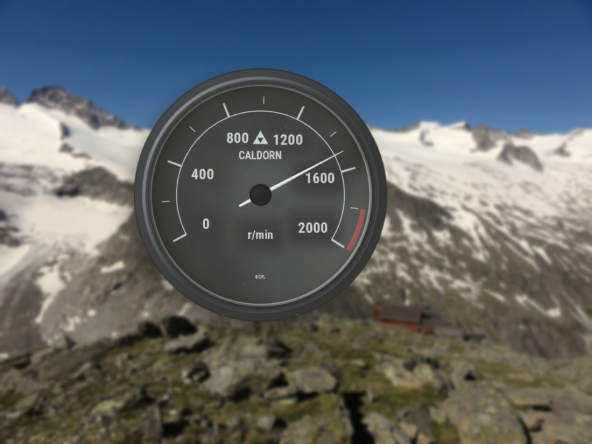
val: 1500rpm
